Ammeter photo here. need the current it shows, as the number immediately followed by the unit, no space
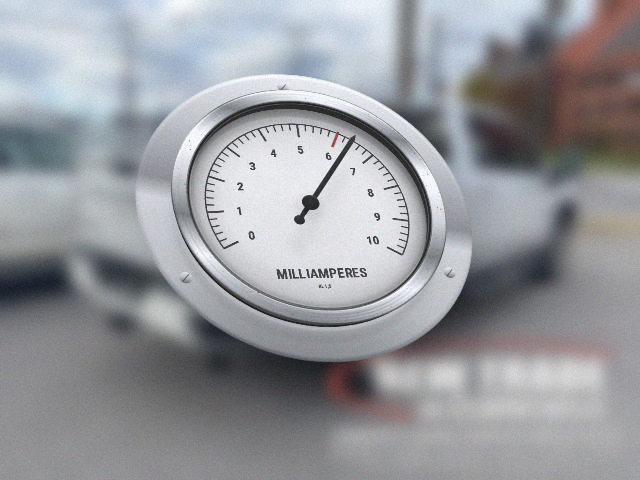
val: 6.4mA
